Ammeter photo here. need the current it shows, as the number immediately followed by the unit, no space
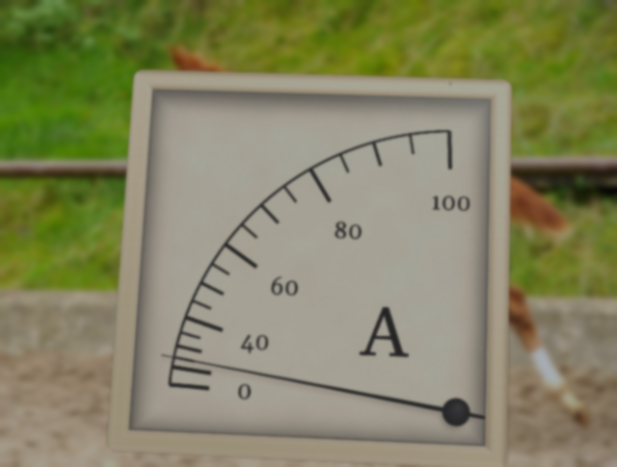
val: 25A
